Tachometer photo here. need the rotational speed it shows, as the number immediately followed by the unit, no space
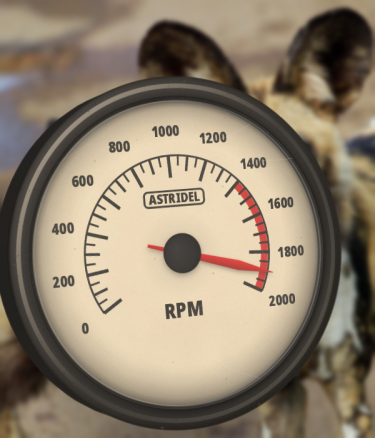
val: 1900rpm
